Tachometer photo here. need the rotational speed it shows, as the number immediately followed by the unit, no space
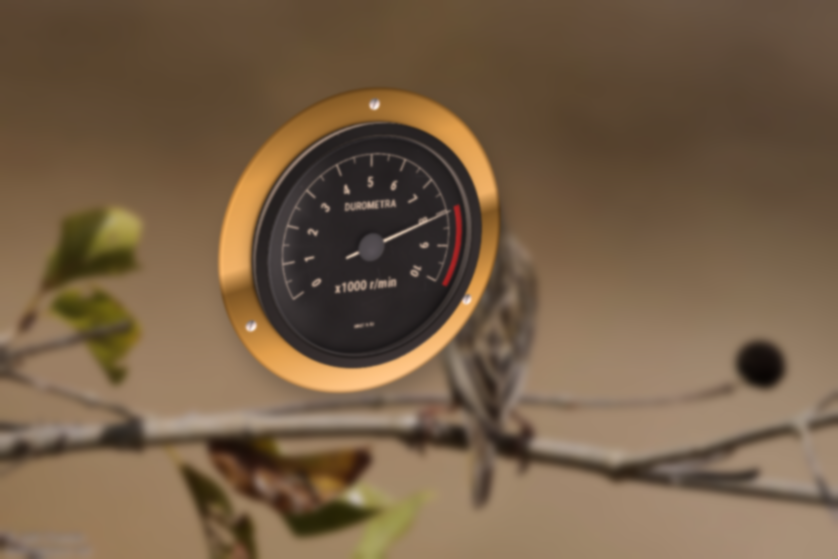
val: 8000rpm
